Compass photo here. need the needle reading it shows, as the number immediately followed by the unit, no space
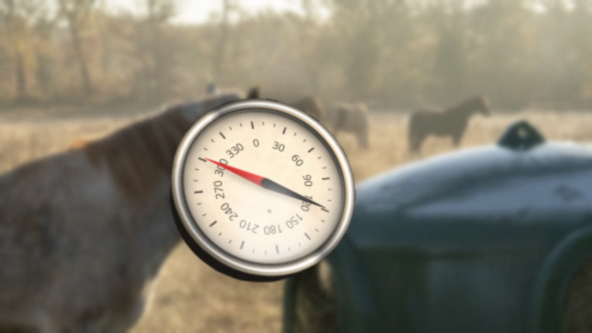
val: 300°
